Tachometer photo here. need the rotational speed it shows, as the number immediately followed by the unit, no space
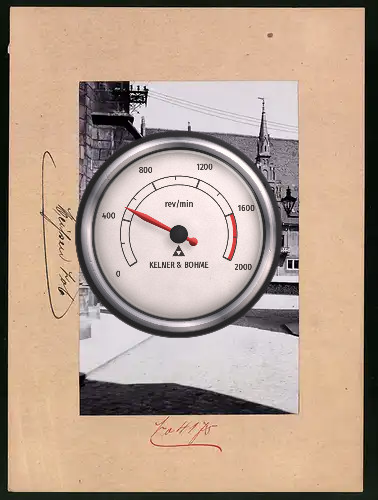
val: 500rpm
